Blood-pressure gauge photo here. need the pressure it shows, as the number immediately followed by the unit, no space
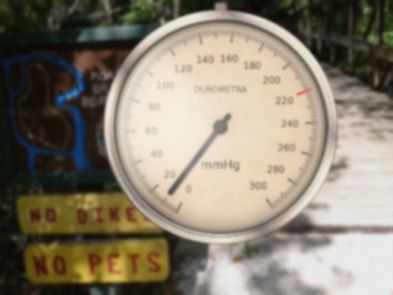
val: 10mmHg
